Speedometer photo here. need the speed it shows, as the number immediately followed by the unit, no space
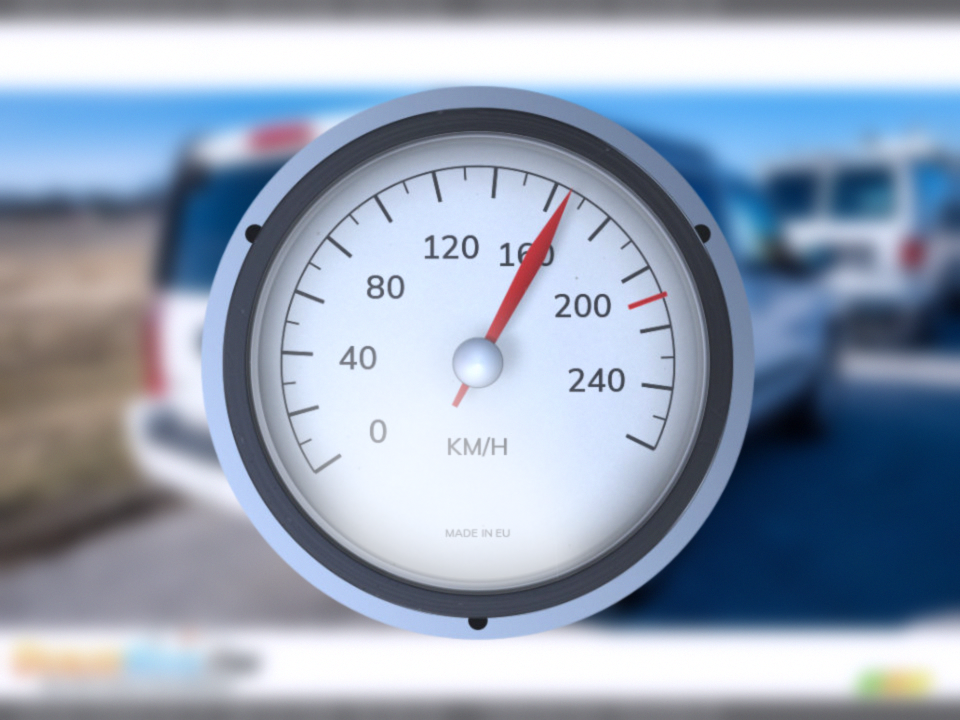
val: 165km/h
